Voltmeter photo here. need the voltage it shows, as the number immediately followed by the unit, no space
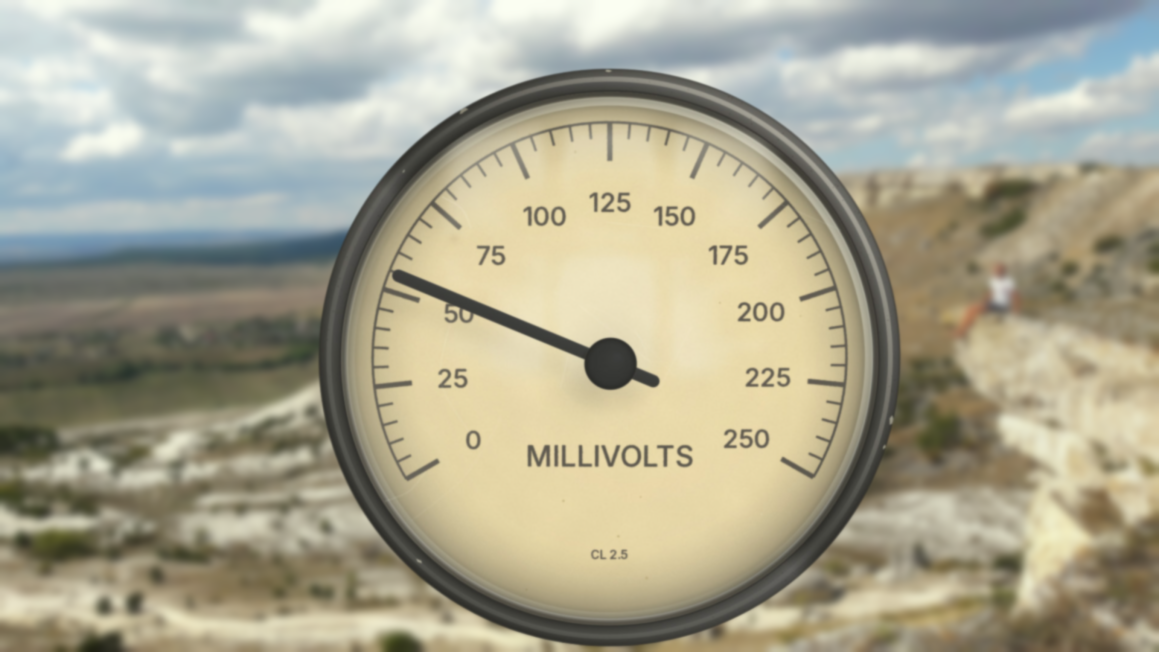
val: 55mV
